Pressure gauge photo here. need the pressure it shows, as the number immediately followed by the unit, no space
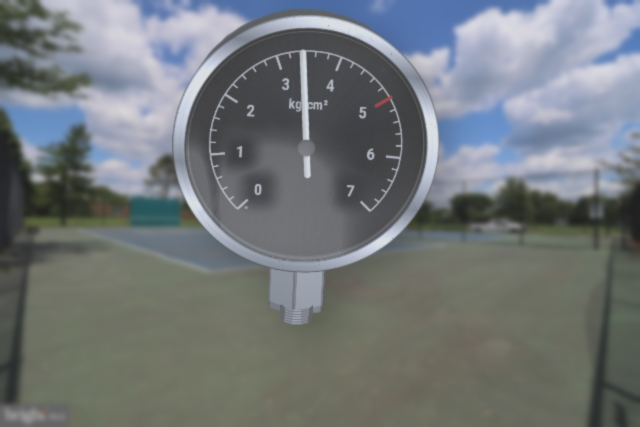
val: 3.4kg/cm²
